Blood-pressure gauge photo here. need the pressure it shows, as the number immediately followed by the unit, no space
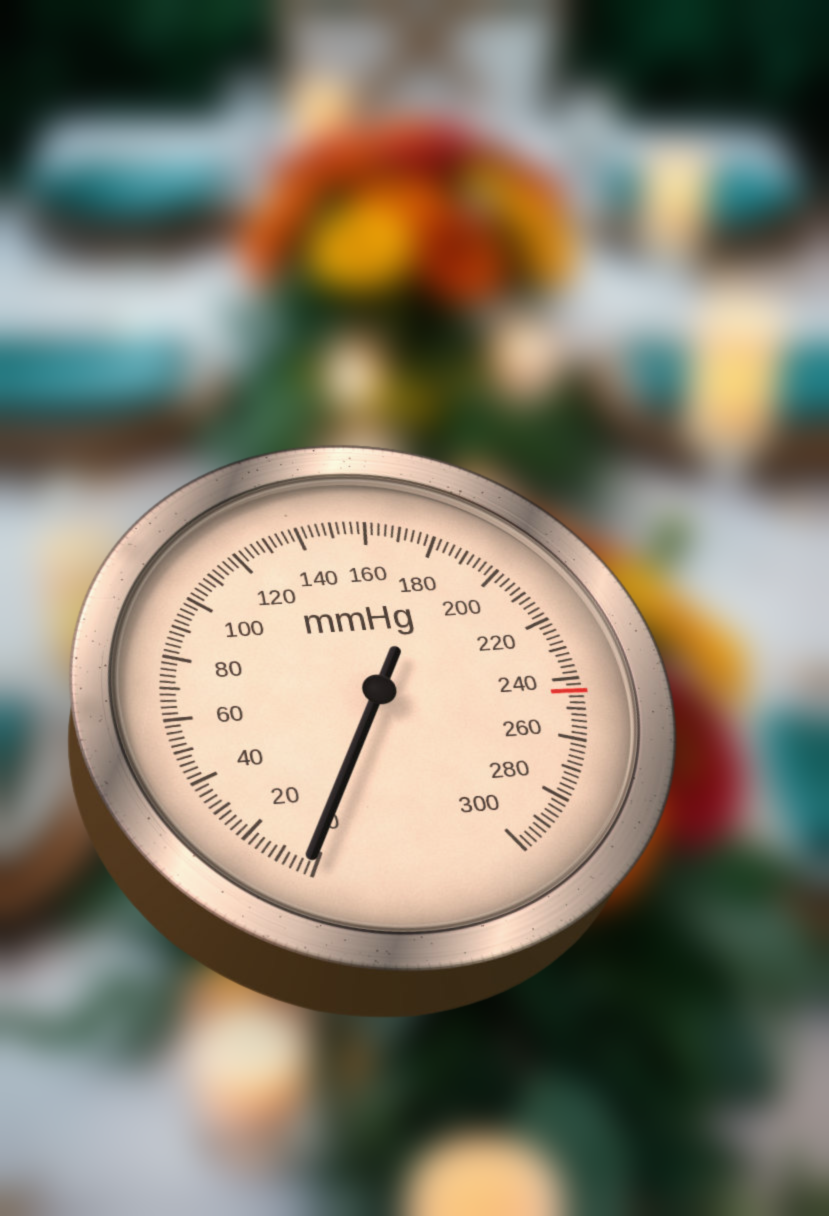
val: 2mmHg
